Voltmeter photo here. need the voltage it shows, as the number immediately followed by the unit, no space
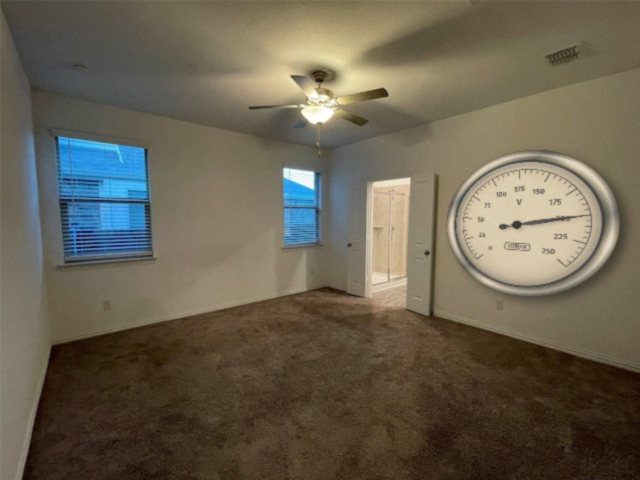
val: 200V
